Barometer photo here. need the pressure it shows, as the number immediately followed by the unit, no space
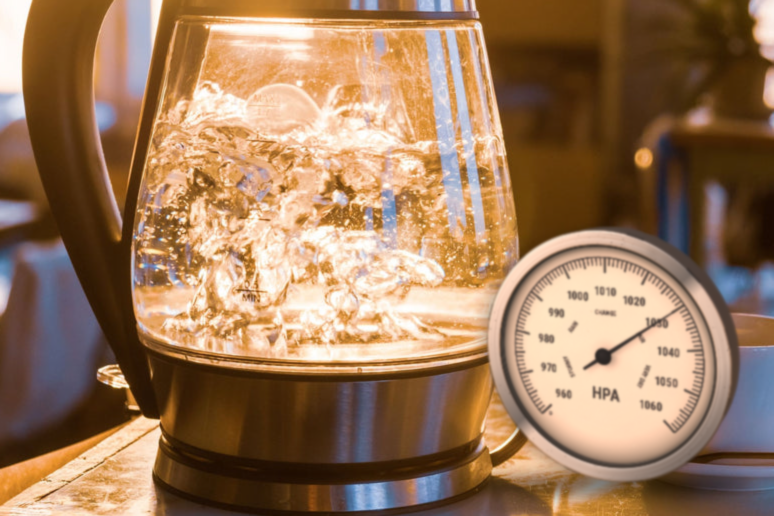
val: 1030hPa
